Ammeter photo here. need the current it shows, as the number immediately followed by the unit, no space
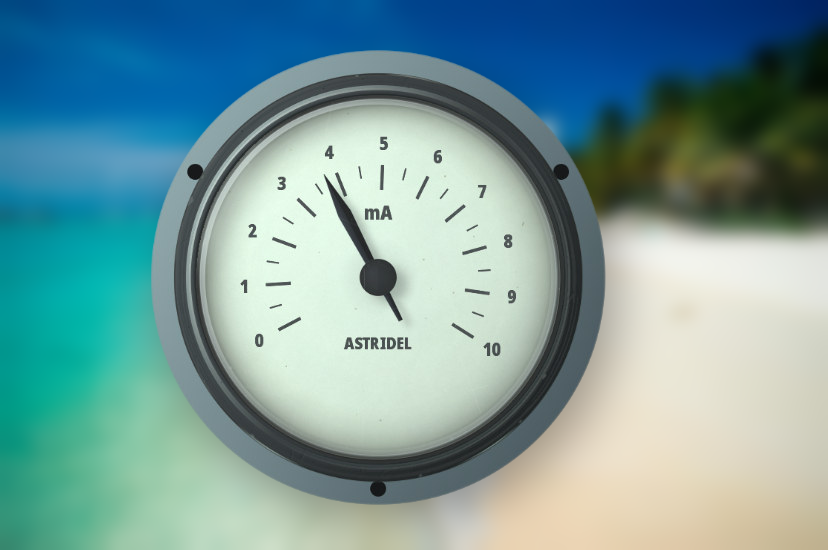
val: 3.75mA
